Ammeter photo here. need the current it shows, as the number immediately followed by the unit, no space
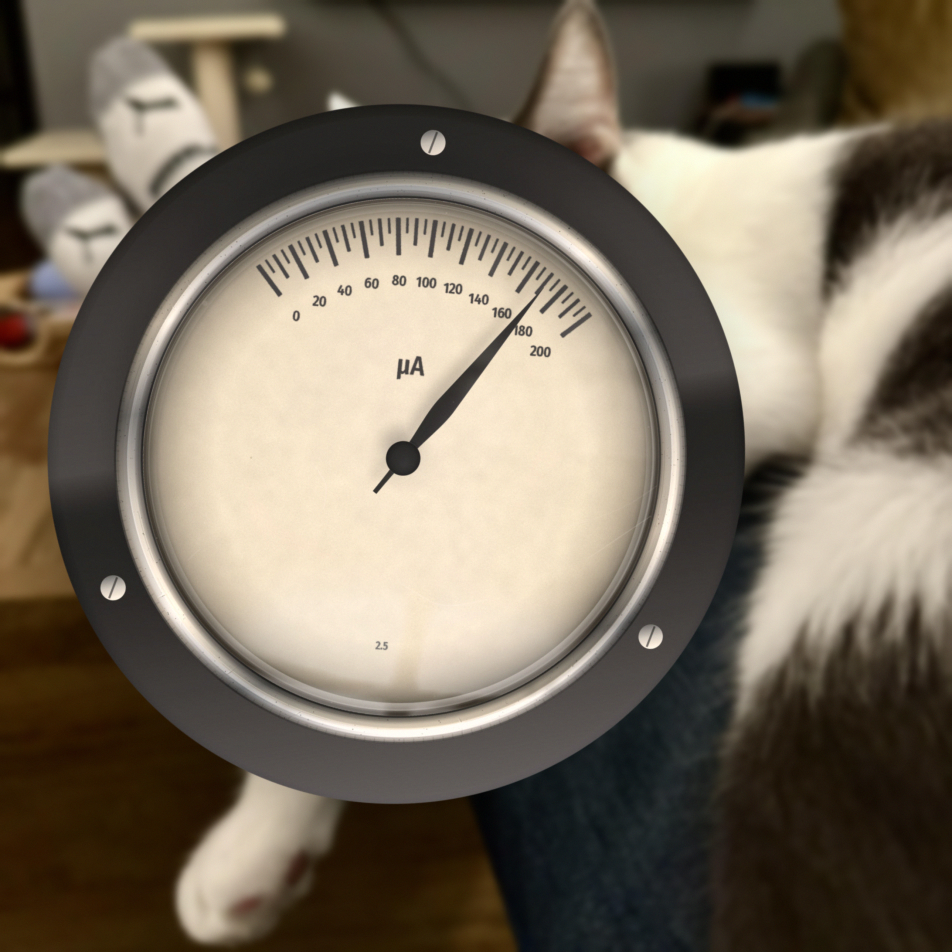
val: 170µA
